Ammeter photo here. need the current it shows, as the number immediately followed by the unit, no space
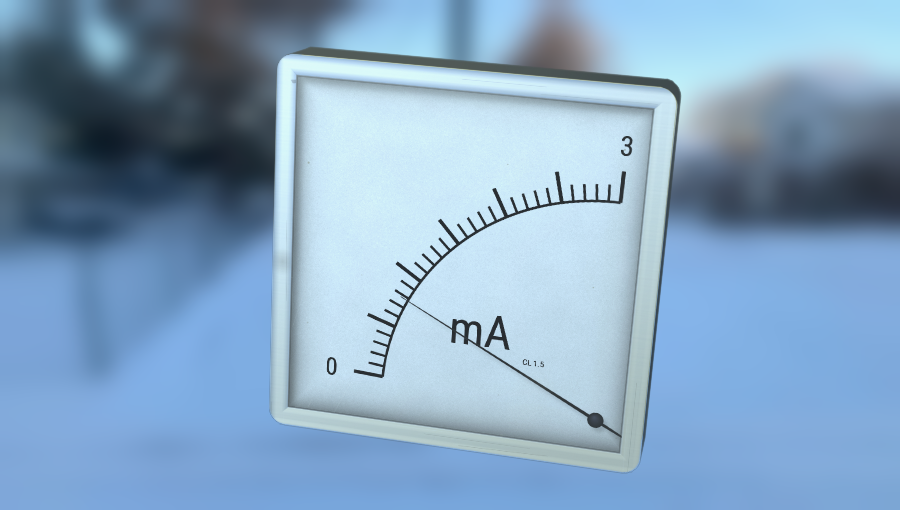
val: 0.8mA
